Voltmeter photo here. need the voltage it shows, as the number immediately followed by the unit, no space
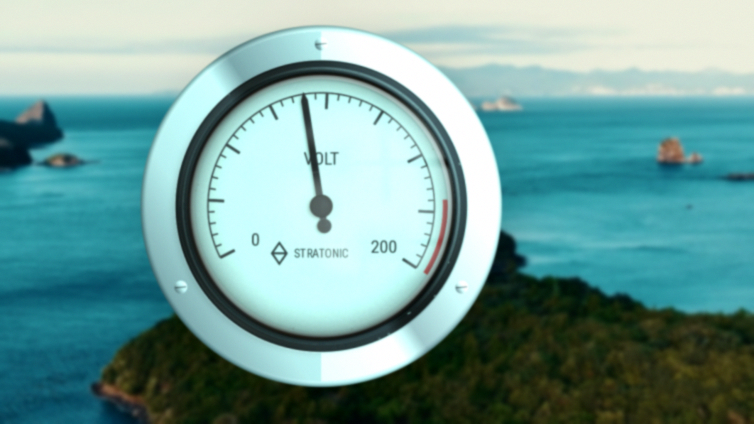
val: 90V
